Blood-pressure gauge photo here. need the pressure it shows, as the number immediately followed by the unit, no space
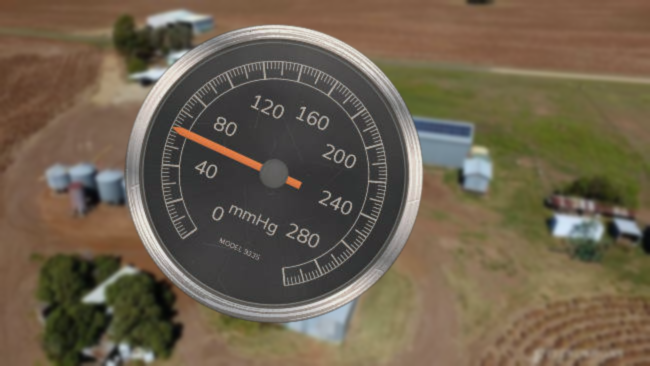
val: 60mmHg
